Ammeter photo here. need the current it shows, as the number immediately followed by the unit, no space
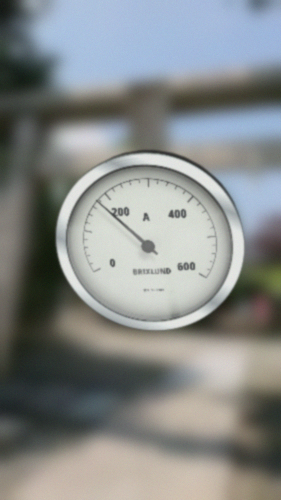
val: 180A
